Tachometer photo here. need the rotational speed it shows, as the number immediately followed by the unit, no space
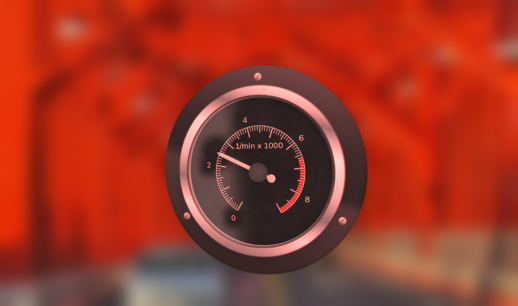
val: 2500rpm
